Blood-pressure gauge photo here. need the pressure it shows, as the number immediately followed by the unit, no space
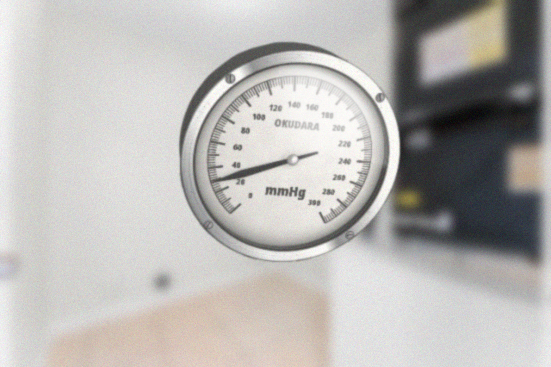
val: 30mmHg
